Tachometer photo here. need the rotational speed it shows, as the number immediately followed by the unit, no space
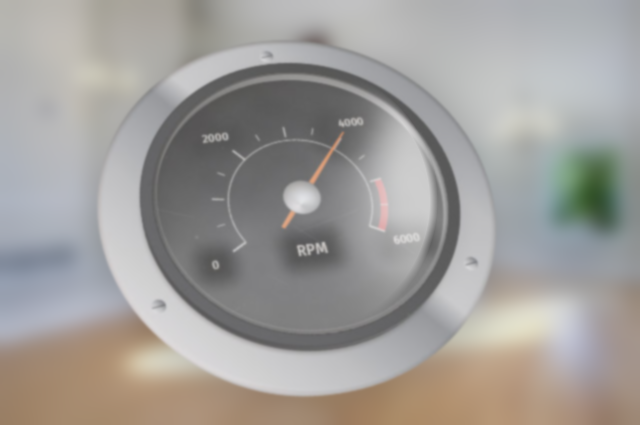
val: 4000rpm
